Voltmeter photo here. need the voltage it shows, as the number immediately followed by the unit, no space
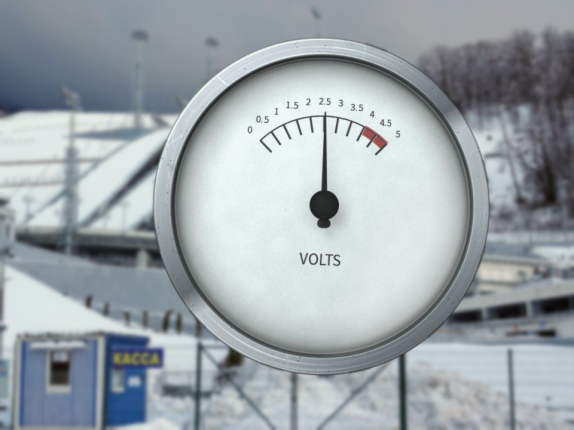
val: 2.5V
